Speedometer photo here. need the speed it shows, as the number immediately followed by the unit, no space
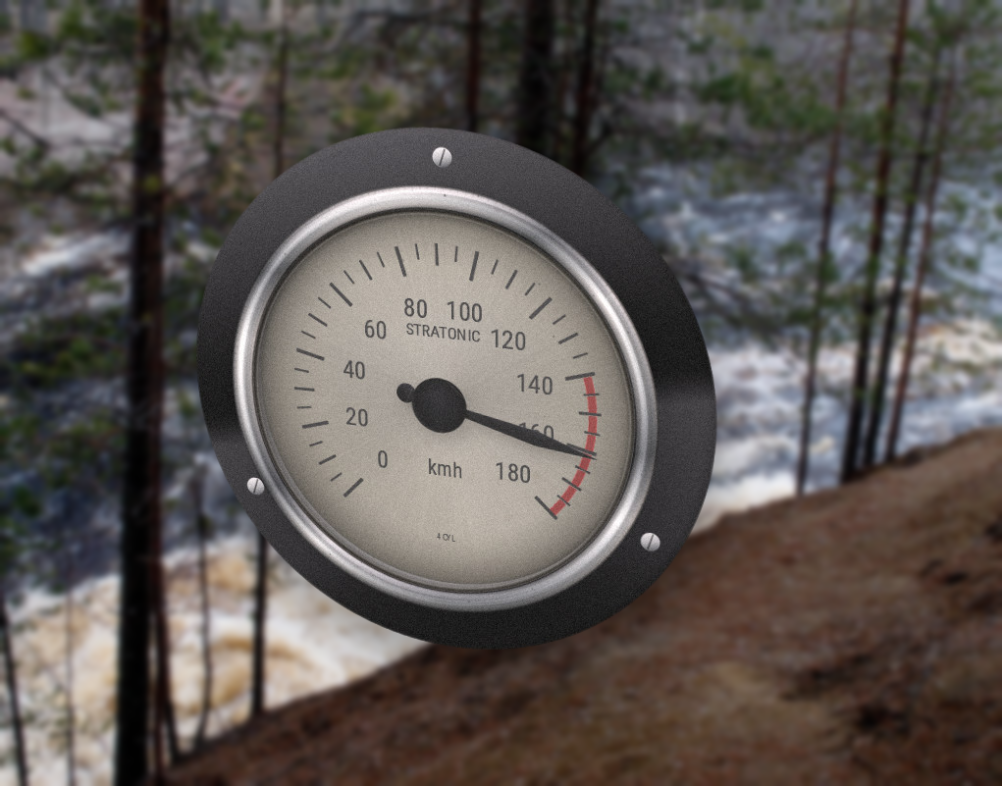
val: 160km/h
